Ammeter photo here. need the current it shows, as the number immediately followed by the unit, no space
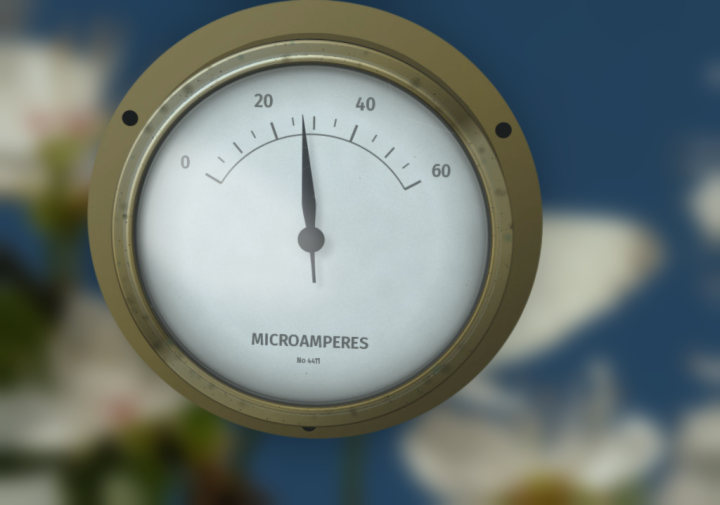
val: 27.5µA
